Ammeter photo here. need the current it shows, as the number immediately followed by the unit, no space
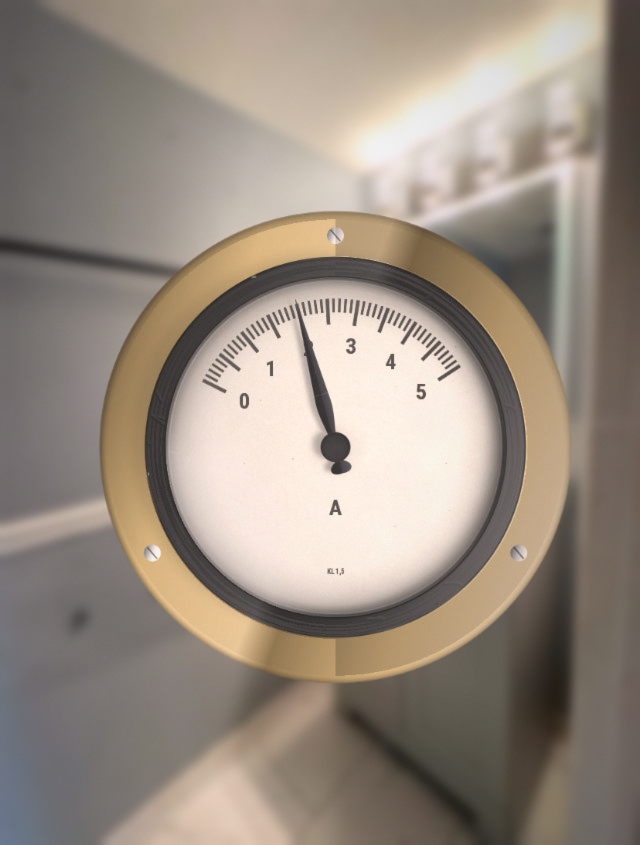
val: 2A
